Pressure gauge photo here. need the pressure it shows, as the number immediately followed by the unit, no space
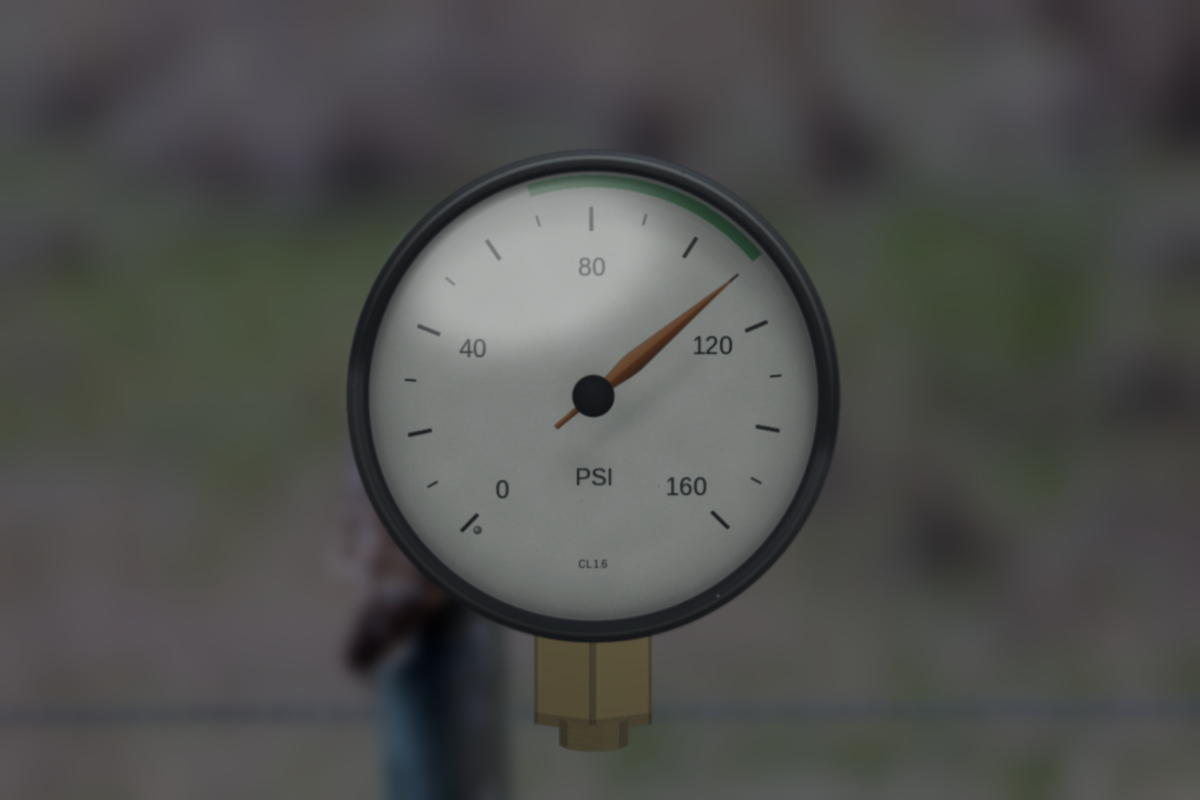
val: 110psi
